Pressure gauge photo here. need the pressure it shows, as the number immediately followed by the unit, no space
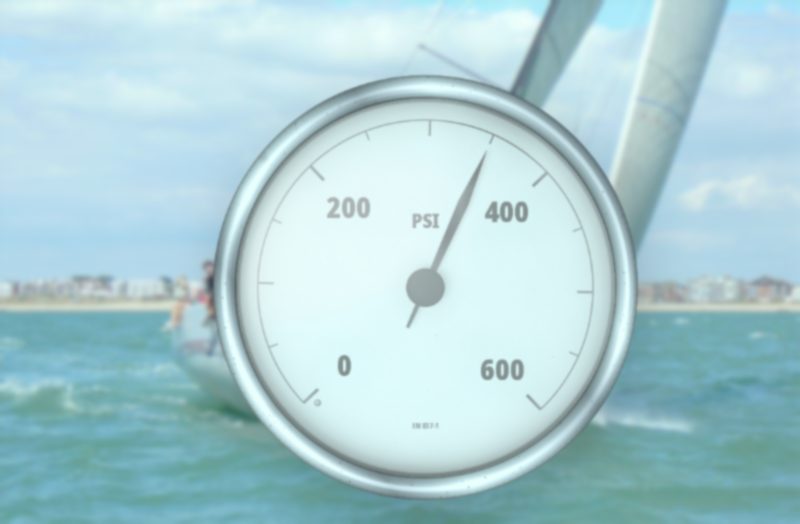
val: 350psi
